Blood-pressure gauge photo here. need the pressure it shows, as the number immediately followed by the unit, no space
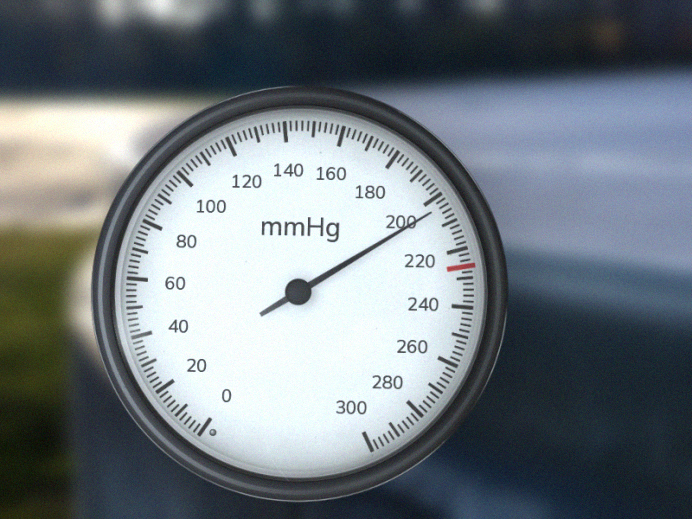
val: 204mmHg
